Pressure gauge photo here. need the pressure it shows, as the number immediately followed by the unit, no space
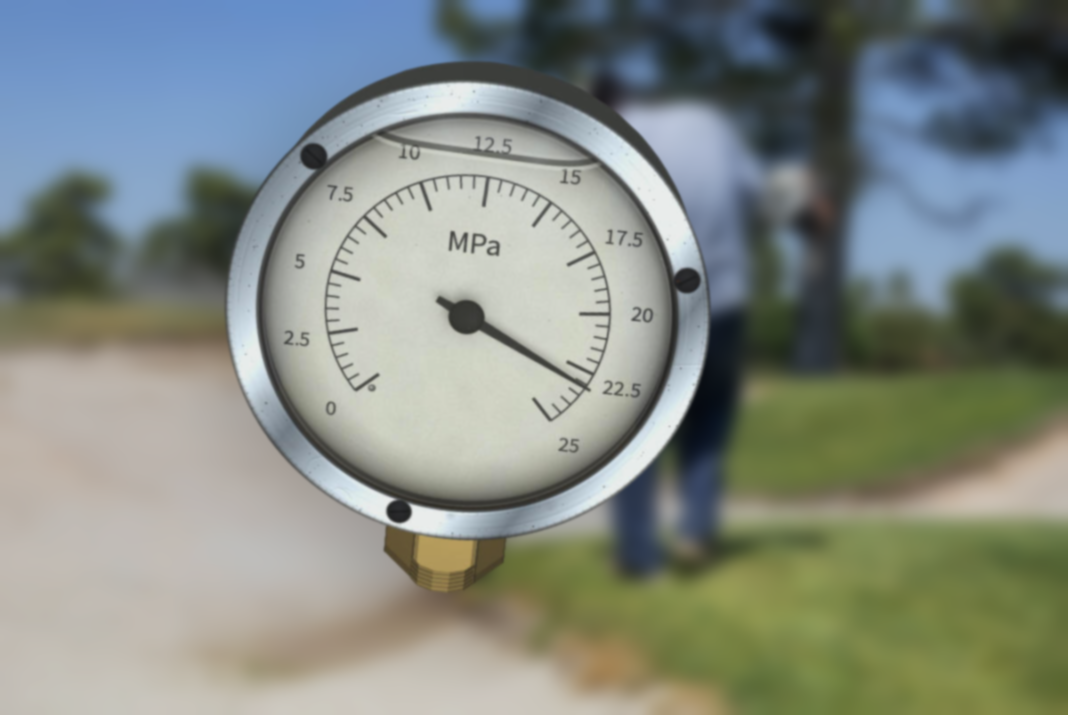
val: 23MPa
